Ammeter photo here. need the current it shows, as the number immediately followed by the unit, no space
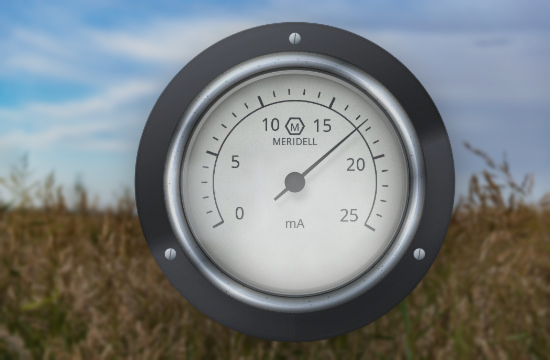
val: 17.5mA
